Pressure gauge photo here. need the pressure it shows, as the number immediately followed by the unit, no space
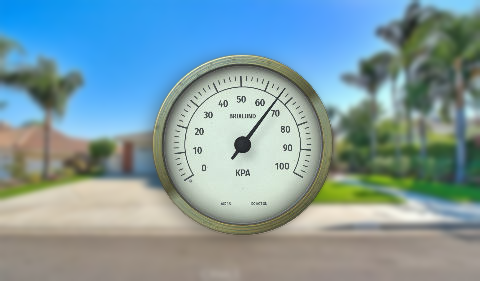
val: 66kPa
